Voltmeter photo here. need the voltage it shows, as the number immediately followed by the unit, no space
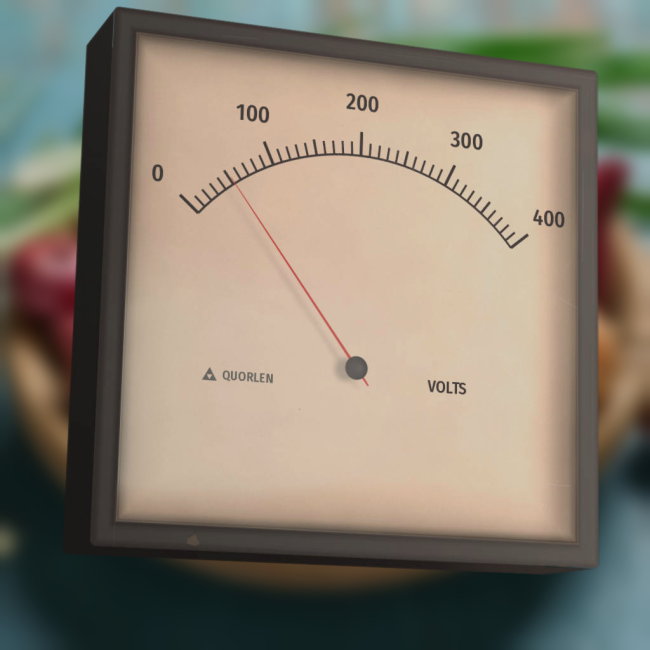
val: 50V
